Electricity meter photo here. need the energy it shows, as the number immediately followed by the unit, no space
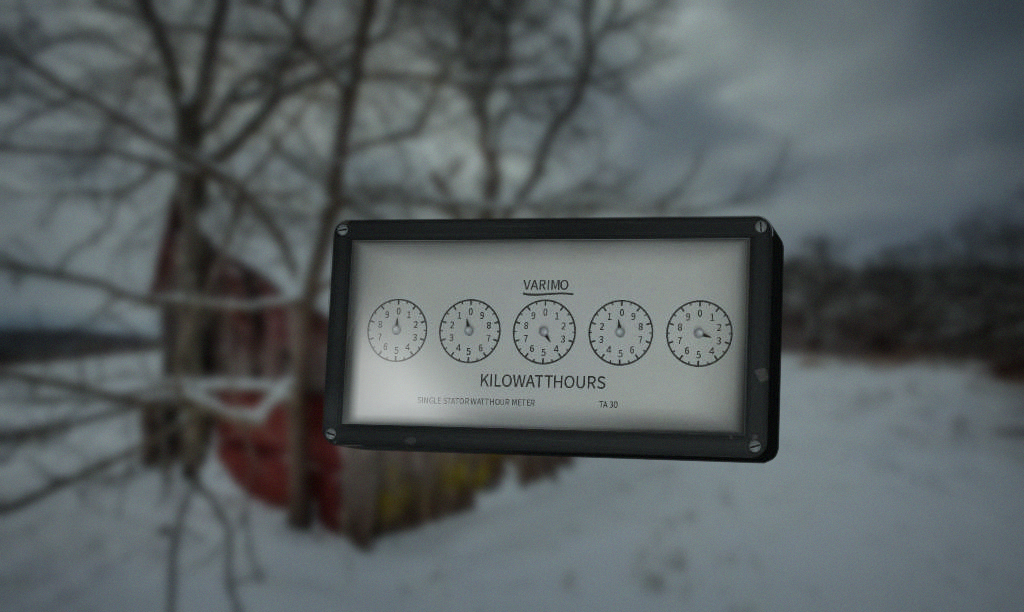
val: 403kWh
